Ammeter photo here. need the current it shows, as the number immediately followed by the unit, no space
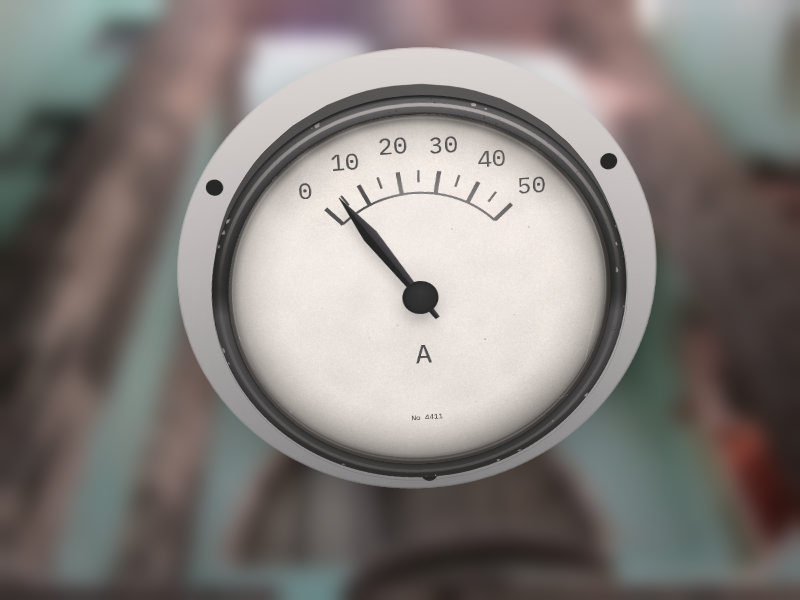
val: 5A
